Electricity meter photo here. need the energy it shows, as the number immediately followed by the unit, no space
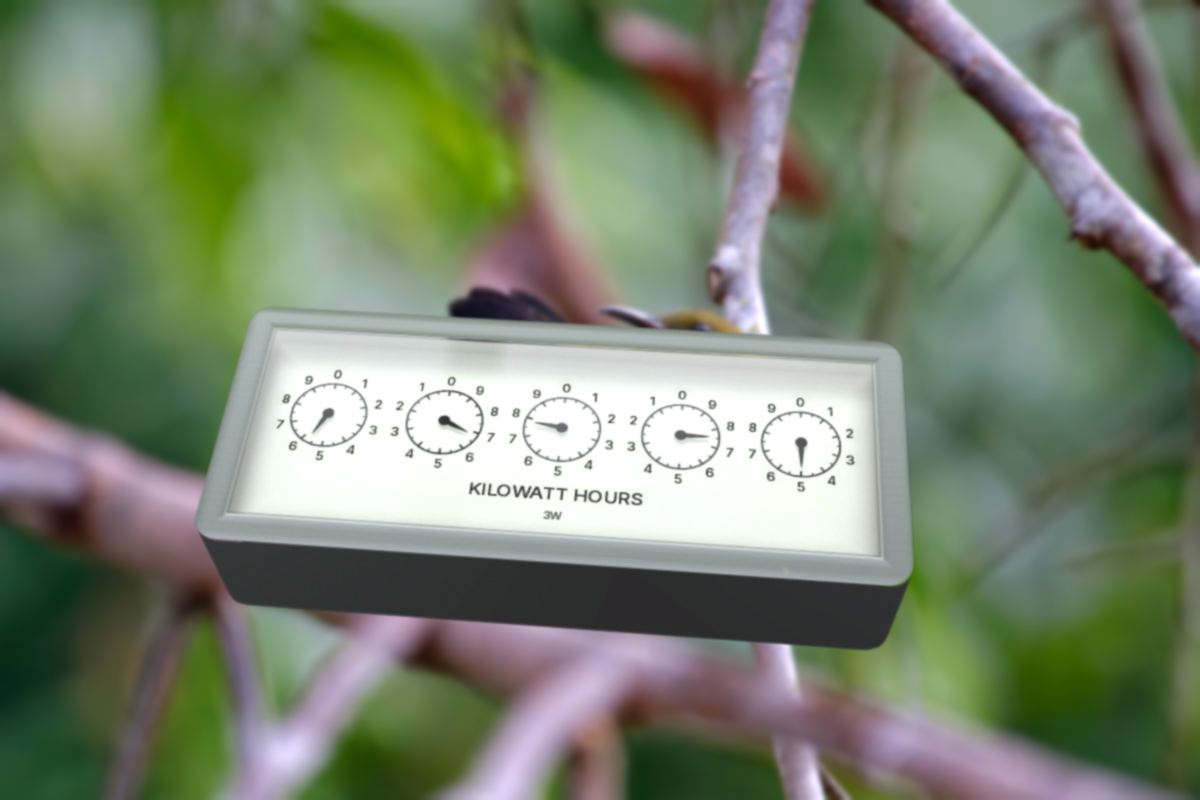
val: 56775kWh
